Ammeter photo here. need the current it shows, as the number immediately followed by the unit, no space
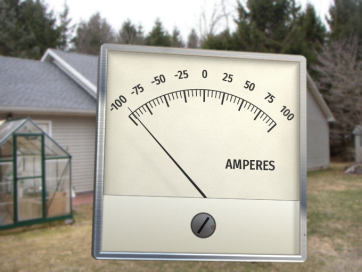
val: -95A
